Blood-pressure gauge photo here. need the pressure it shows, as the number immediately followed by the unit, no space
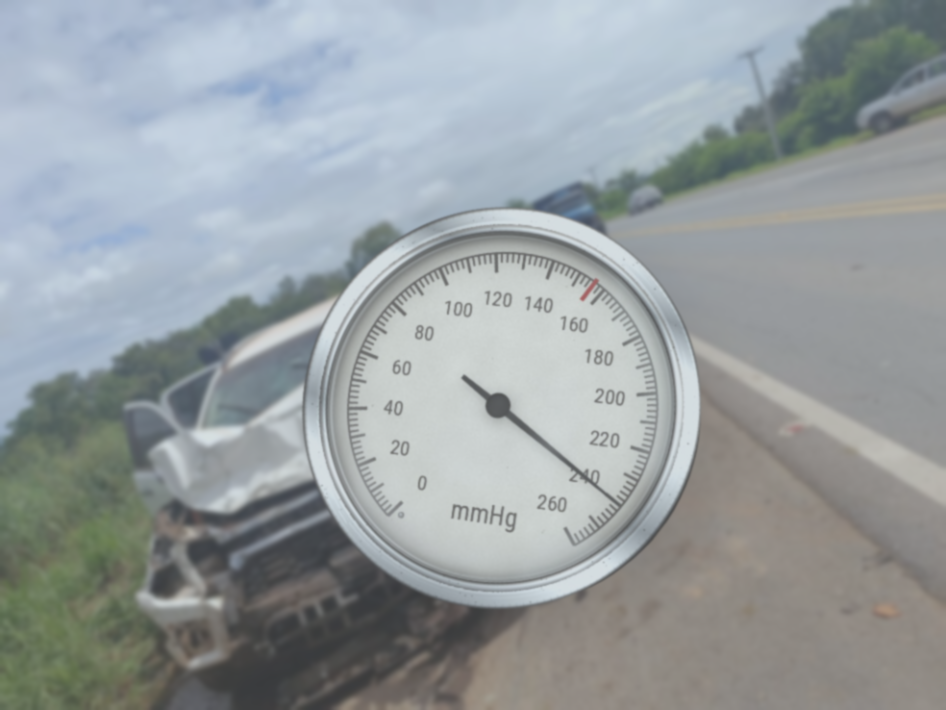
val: 240mmHg
